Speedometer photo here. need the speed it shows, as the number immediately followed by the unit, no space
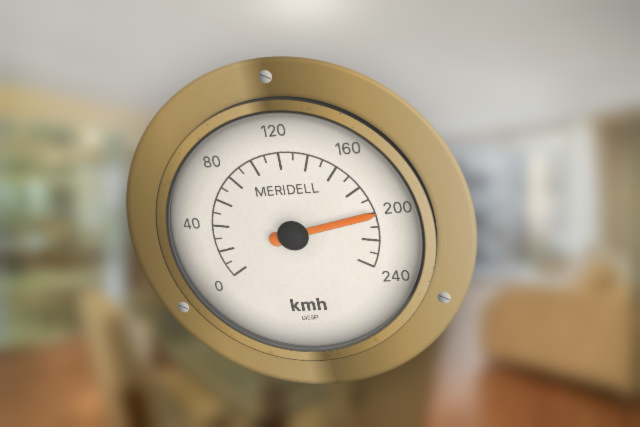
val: 200km/h
